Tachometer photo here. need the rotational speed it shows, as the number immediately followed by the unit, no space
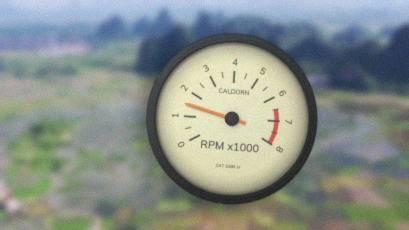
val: 1500rpm
